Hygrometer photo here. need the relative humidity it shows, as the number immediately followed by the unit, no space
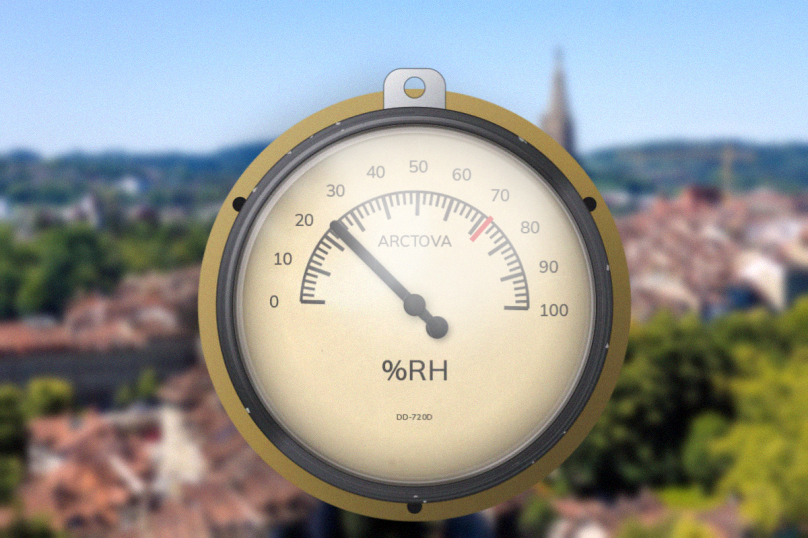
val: 24%
